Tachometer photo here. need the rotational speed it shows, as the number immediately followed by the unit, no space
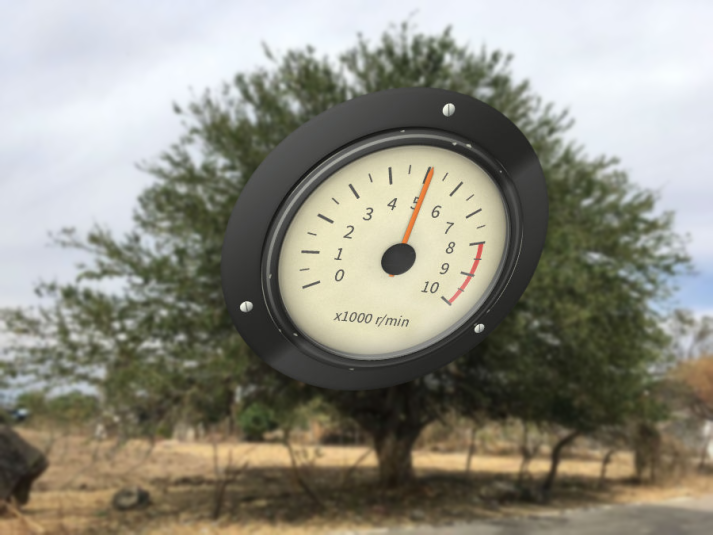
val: 5000rpm
